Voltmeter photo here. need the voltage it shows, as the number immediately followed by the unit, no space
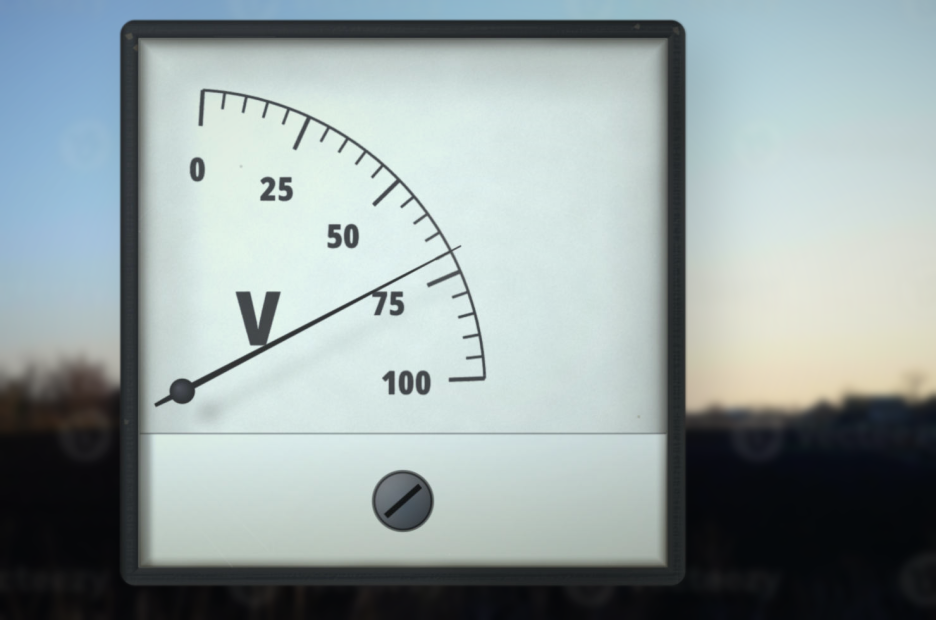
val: 70V
